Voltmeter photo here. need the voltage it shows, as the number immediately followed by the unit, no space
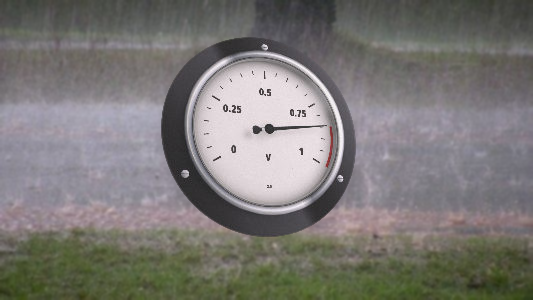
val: 0.85V
